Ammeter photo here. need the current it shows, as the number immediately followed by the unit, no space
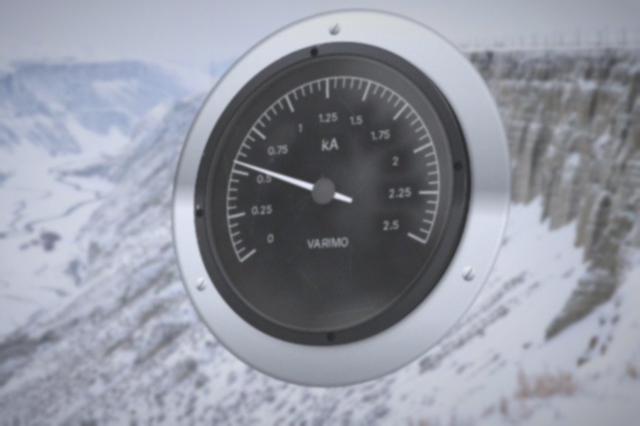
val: 0.55kA
